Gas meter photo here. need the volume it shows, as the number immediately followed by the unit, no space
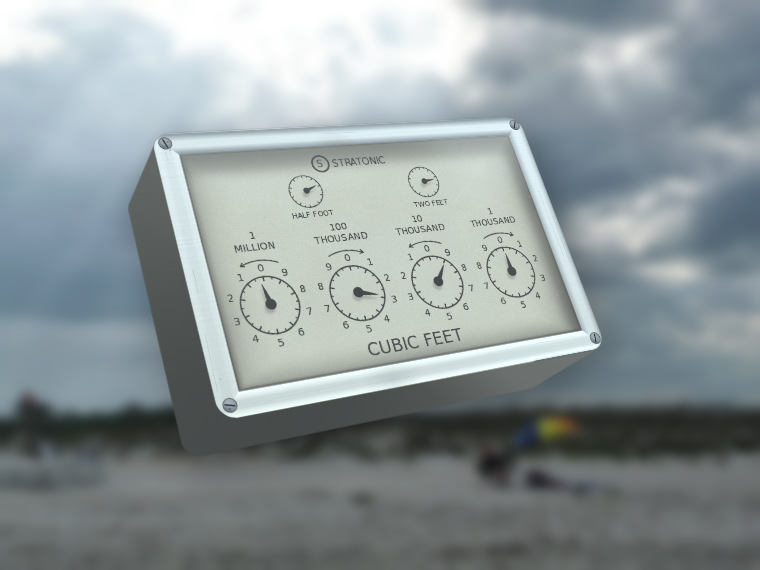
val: 29000ft³
